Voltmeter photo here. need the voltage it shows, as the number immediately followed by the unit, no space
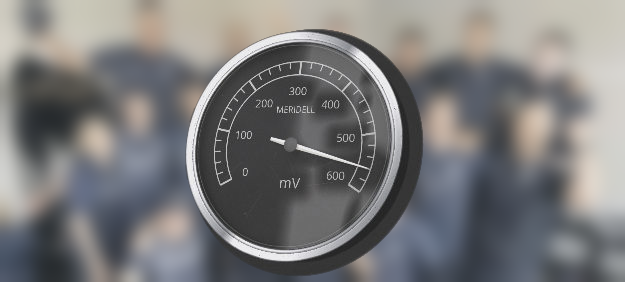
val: 560mV
